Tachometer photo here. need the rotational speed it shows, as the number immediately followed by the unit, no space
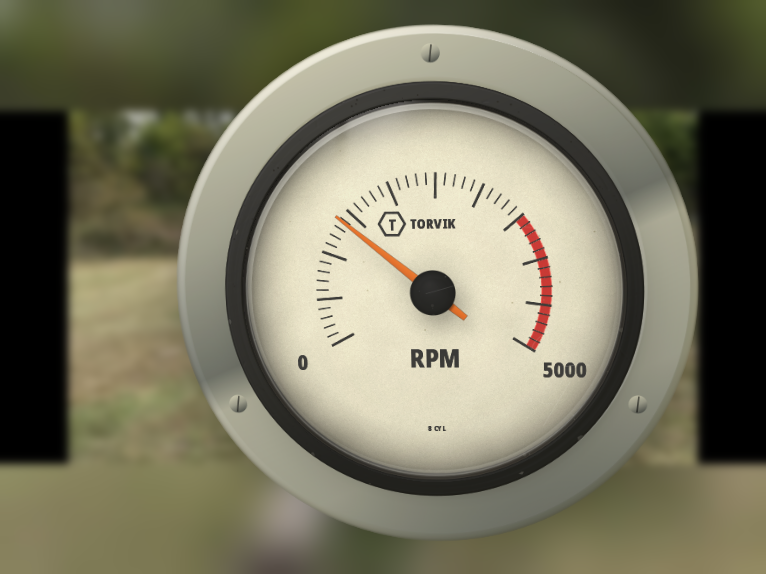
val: 1400rpm
